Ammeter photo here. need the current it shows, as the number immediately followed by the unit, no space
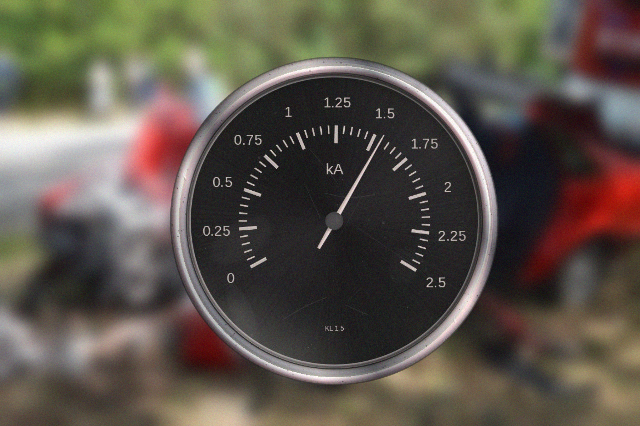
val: 1.55kA
